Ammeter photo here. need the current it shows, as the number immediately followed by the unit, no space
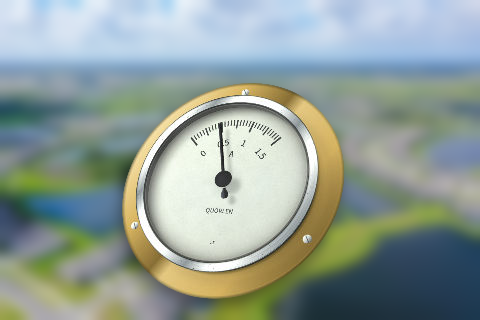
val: 0.5A
